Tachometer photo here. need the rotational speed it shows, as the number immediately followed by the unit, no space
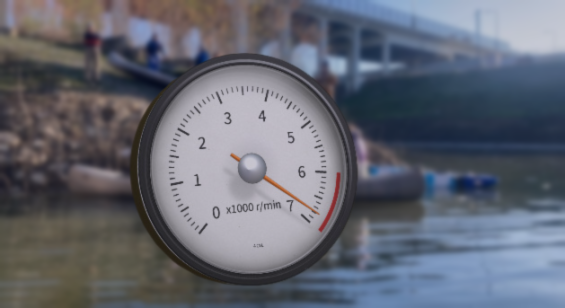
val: 6800rpm
